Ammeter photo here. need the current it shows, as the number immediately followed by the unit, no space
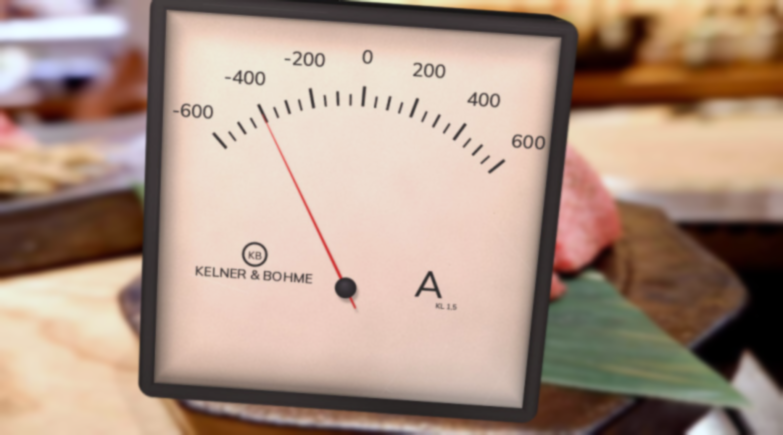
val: -400A
